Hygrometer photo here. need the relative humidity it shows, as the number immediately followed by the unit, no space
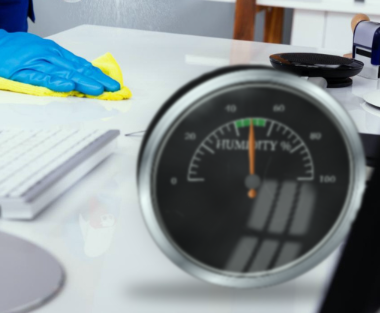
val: 48%
